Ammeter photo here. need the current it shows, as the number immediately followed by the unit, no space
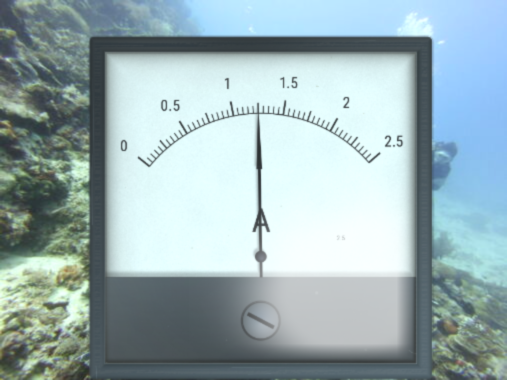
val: 1.25A
